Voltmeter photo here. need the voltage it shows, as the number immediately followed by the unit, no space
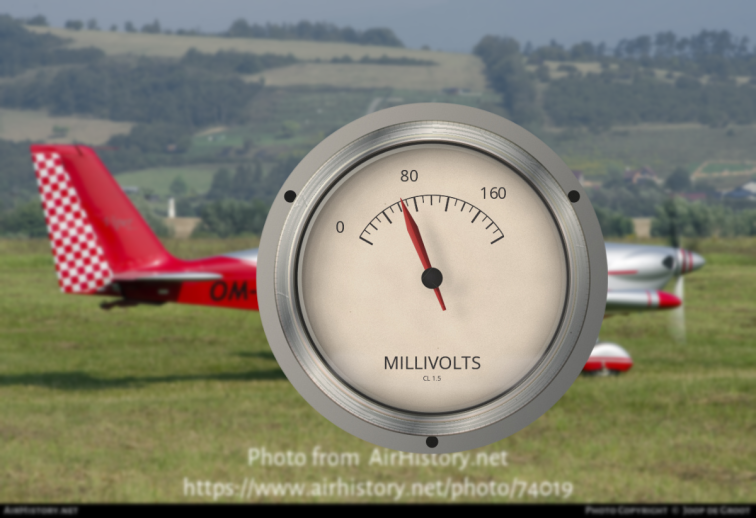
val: 65mV
